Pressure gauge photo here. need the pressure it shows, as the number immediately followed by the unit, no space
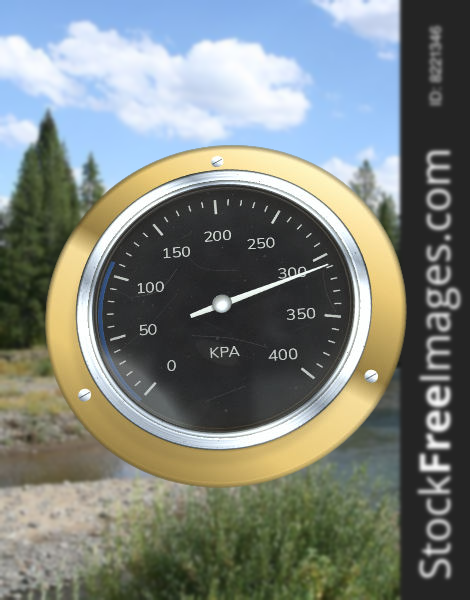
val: 310kPa
